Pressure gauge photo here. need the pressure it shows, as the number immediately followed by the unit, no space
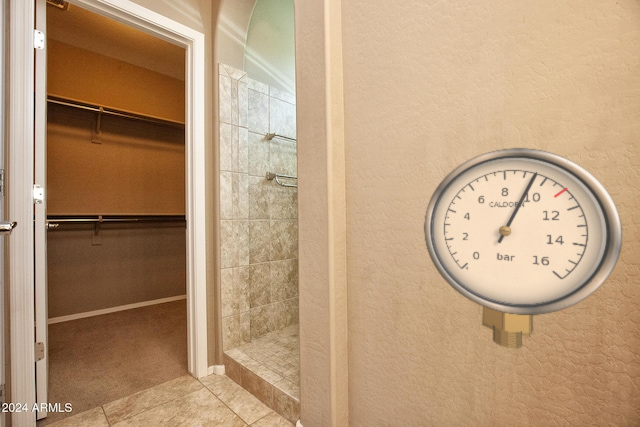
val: 9.5bar
